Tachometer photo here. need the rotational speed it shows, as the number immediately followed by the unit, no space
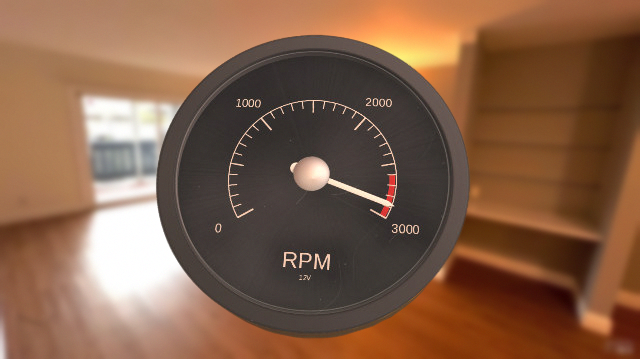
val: 2900rpm
